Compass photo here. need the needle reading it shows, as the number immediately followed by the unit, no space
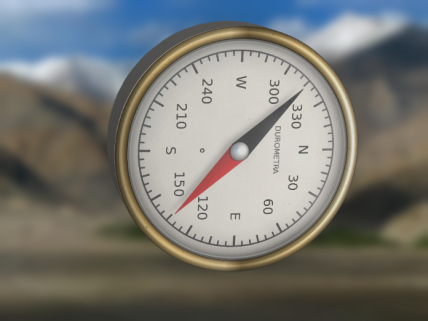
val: 135°
